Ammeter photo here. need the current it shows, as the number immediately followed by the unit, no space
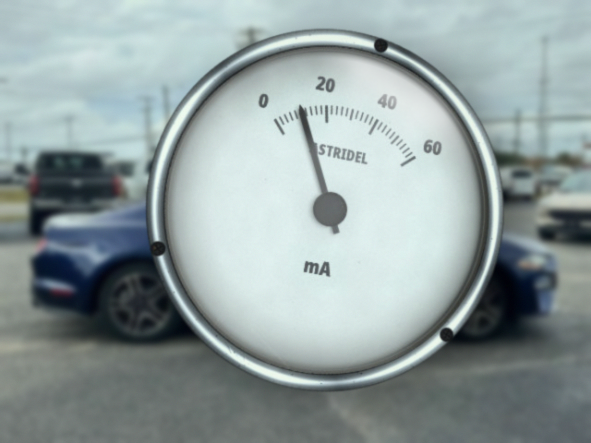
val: 10mA
